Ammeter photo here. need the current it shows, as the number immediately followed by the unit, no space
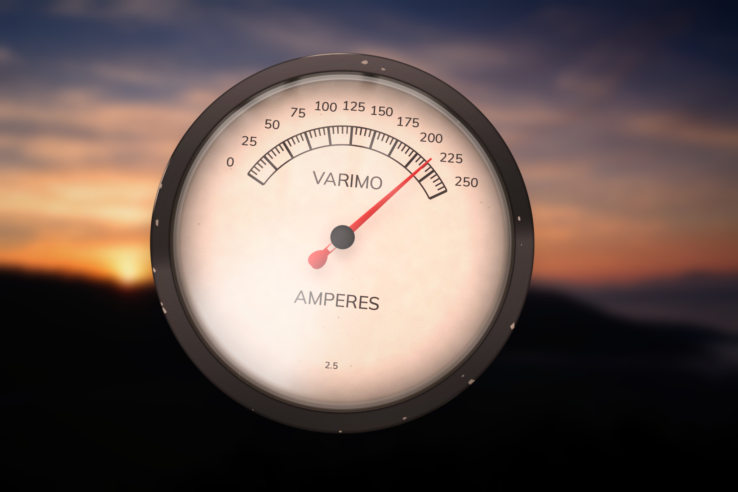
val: 215A
